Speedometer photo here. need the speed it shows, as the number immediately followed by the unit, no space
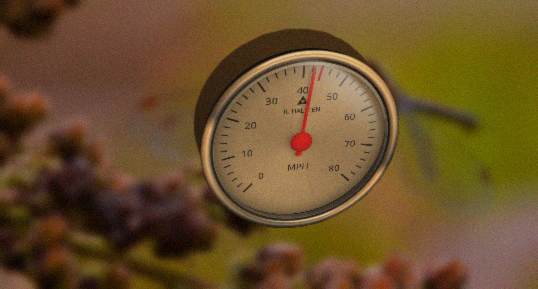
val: 42mph
